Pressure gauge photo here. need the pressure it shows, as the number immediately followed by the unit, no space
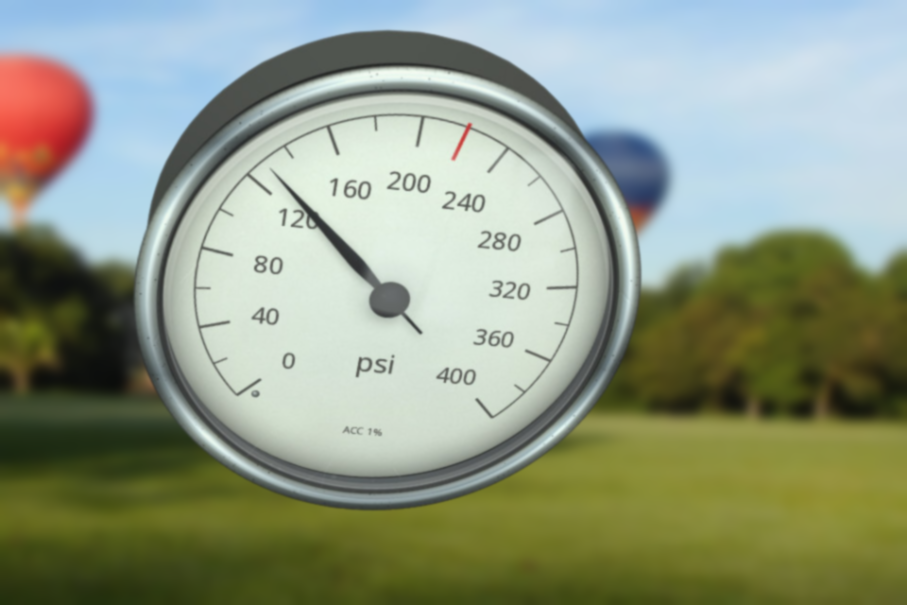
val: 130psi
